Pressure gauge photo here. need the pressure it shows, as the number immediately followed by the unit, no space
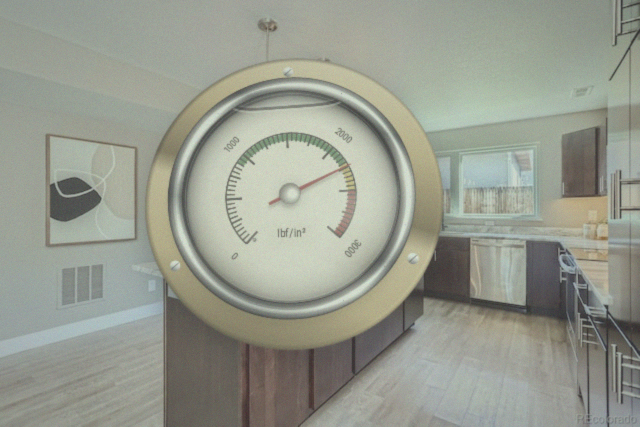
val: 2250psi
